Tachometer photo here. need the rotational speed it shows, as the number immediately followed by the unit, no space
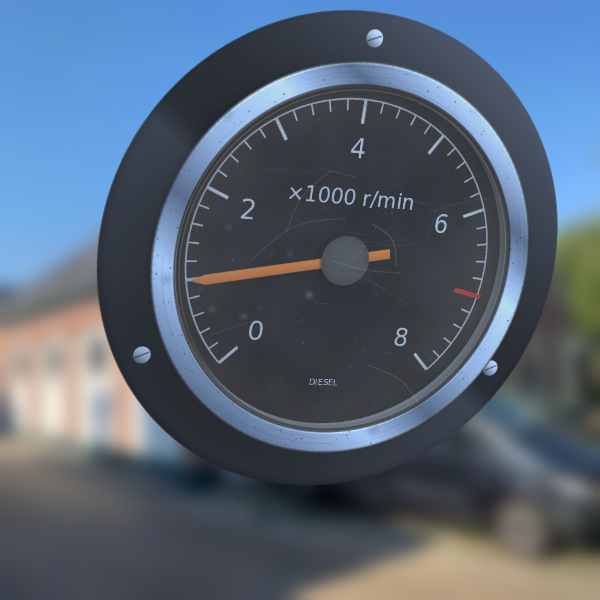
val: 1000rpm
